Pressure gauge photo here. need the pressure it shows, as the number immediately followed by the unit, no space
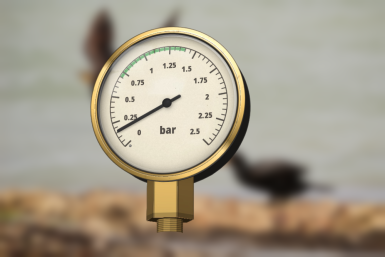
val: 0.15bar
